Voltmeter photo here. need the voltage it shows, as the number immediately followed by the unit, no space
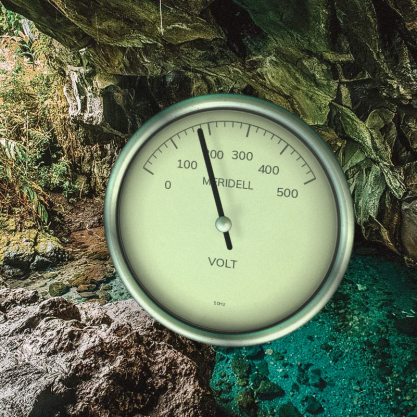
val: 180V
